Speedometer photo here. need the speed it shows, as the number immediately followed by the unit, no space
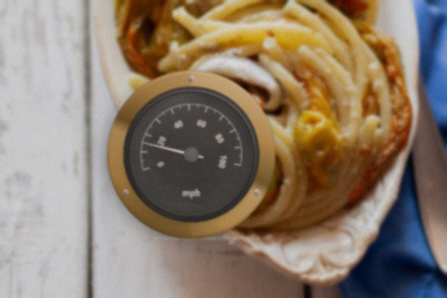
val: 15mph
